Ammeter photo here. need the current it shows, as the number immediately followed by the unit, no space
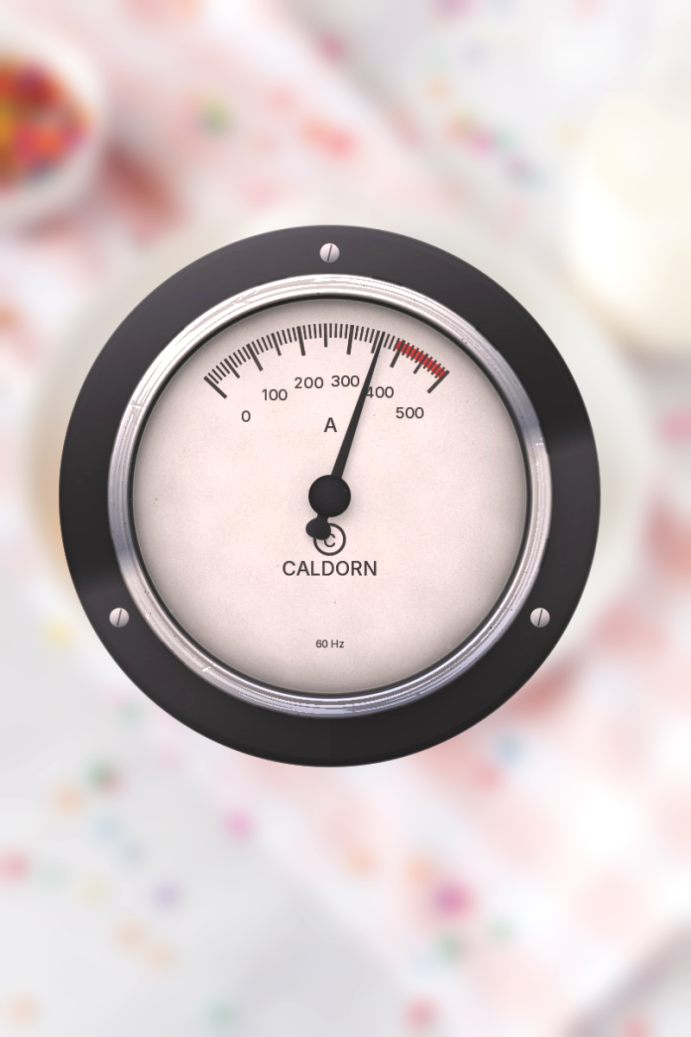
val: 360A
